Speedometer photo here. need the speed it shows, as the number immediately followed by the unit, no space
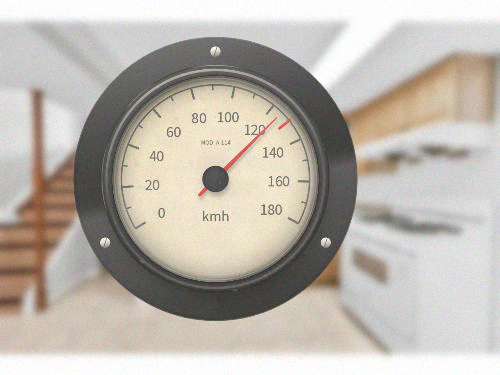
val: 125km/h
